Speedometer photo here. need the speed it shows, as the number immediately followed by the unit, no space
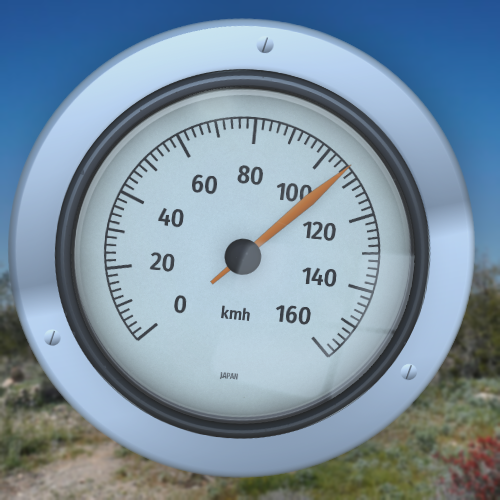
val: 106km/h
